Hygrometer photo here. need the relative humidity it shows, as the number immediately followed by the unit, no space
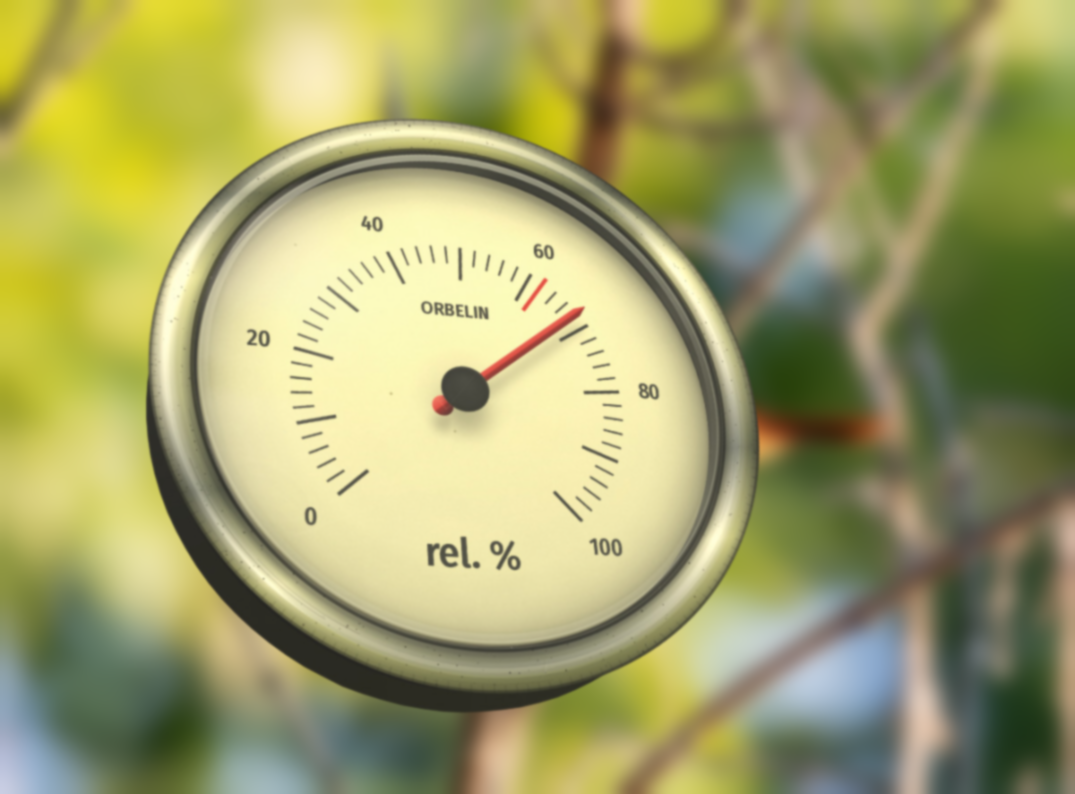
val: 68%
